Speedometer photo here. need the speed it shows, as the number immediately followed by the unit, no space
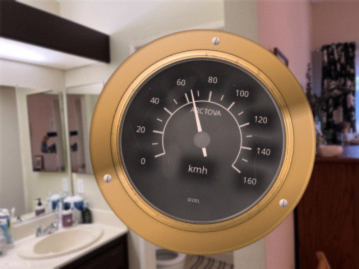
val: 65km/h
